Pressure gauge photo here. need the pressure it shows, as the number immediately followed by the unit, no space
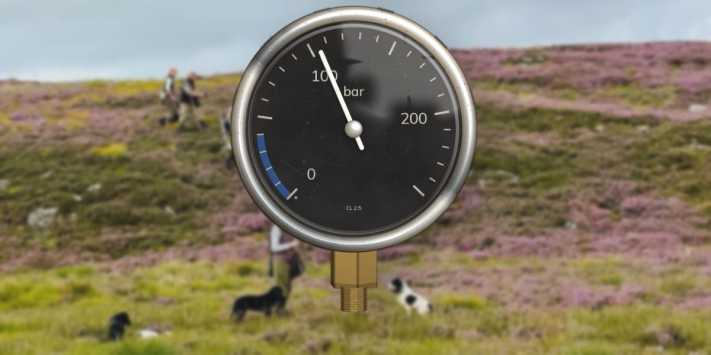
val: 105bar
